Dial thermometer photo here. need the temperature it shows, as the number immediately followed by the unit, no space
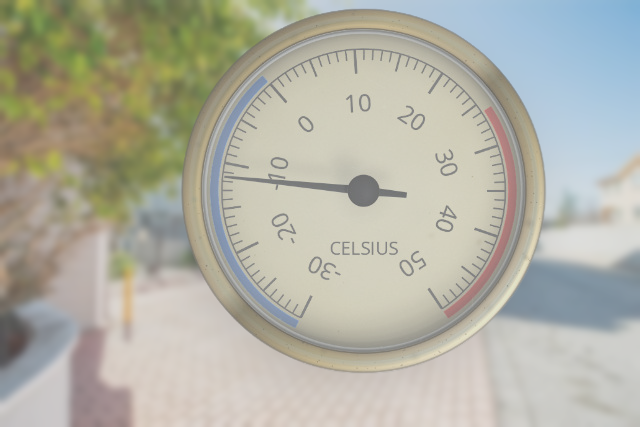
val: -11.5°C
